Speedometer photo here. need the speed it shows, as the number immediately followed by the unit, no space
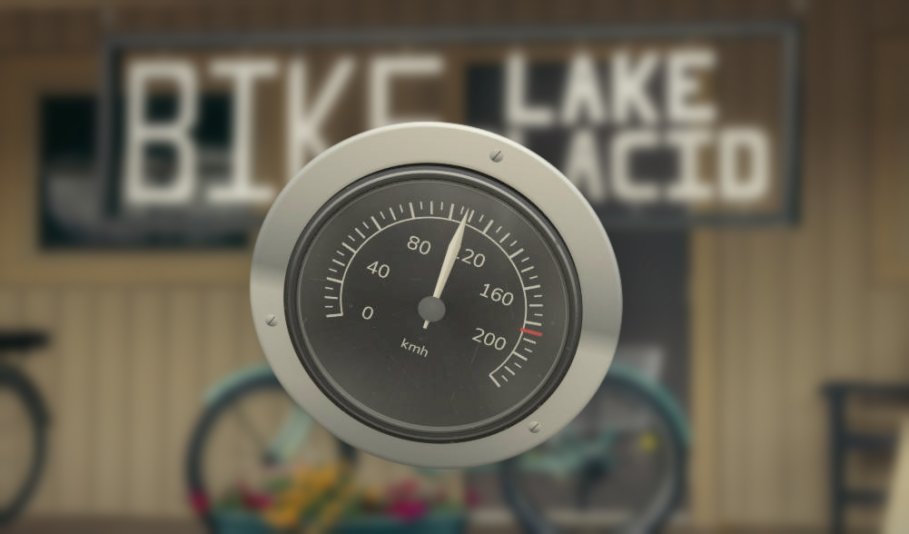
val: 107.5km/h
